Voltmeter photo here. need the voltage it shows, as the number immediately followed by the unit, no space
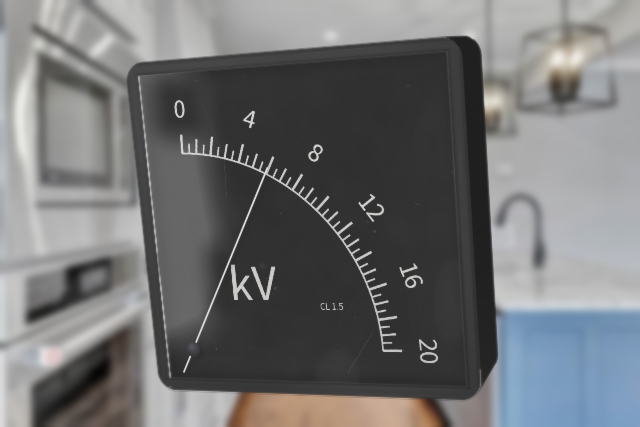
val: 6kV
